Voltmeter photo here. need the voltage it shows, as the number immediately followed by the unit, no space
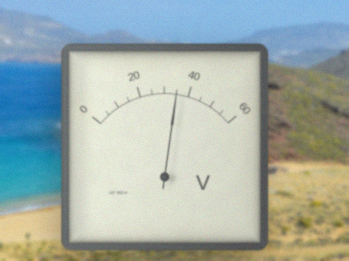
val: 35V
